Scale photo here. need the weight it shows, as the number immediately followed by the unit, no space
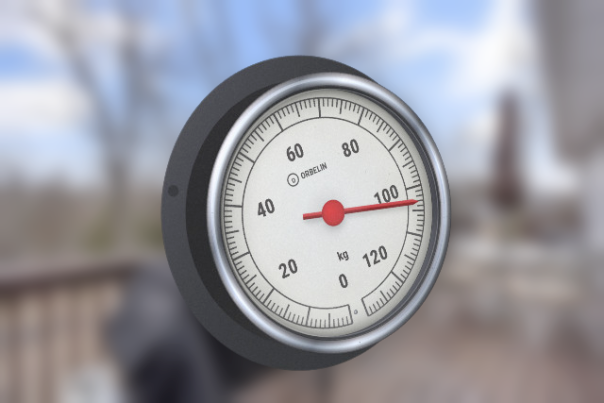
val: 103kg
